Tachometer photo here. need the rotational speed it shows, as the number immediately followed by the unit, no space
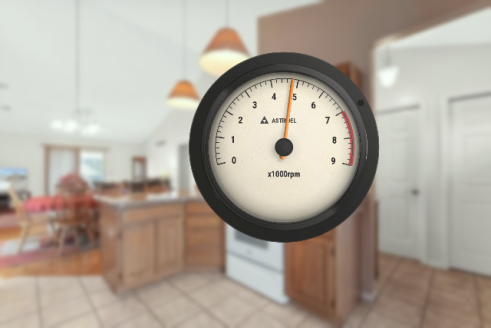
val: 4800rpm
